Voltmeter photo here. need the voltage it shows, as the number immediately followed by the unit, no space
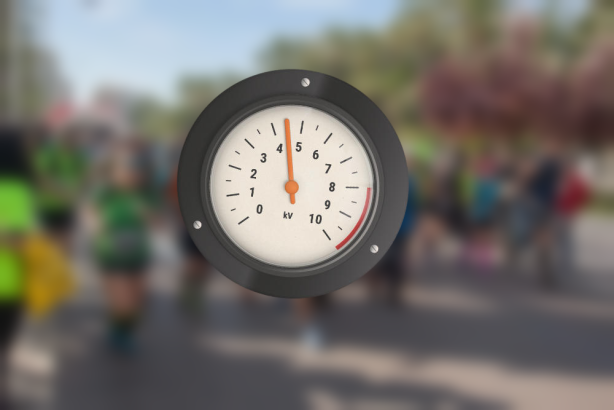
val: 4.5kV
